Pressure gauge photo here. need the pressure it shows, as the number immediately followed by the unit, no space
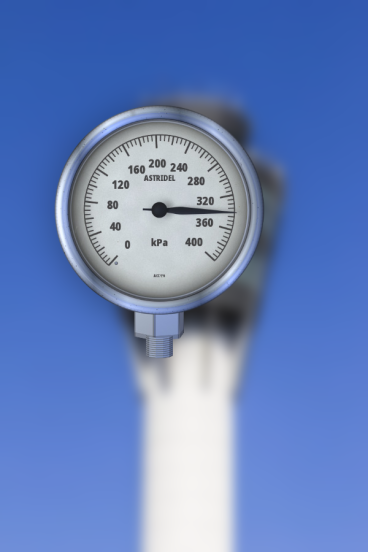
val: 340kPa
